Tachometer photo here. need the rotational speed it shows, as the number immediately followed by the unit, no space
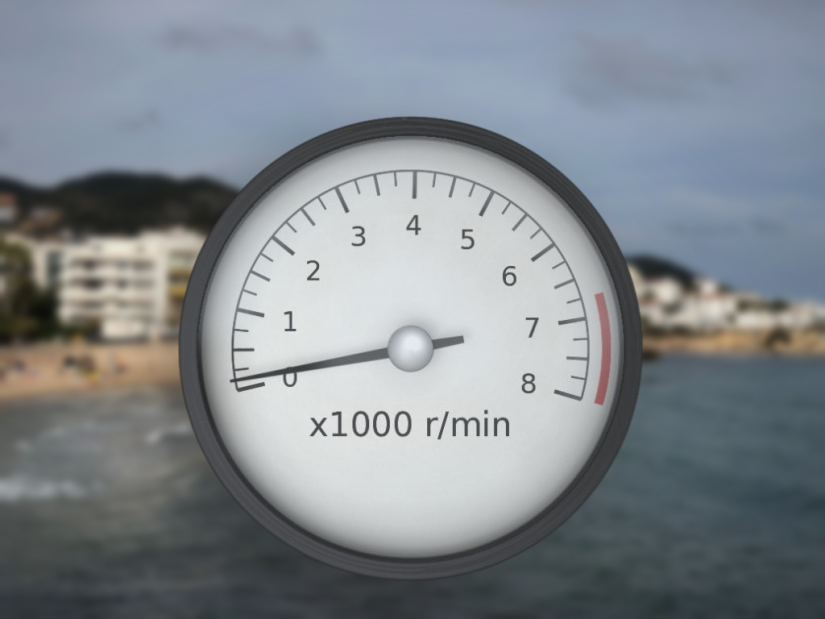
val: 125rpm
